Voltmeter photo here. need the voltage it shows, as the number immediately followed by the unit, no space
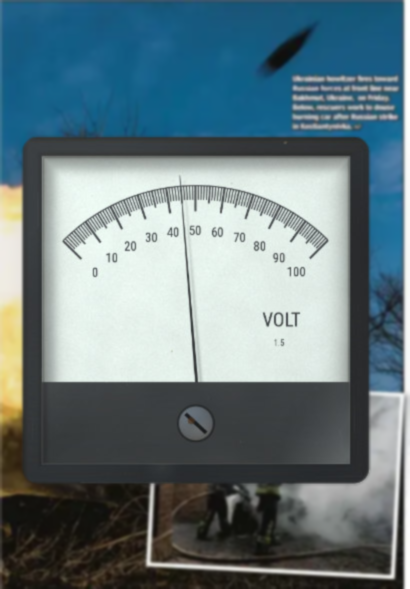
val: 45V
